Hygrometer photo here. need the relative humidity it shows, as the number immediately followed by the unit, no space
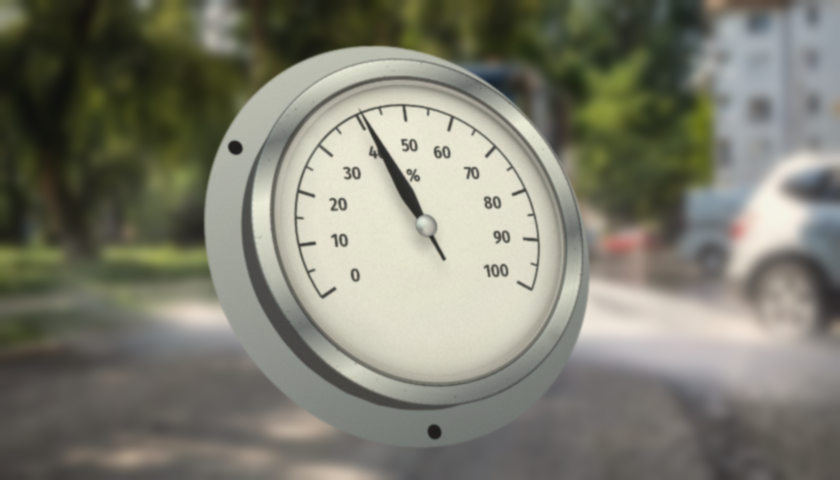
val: 40%
